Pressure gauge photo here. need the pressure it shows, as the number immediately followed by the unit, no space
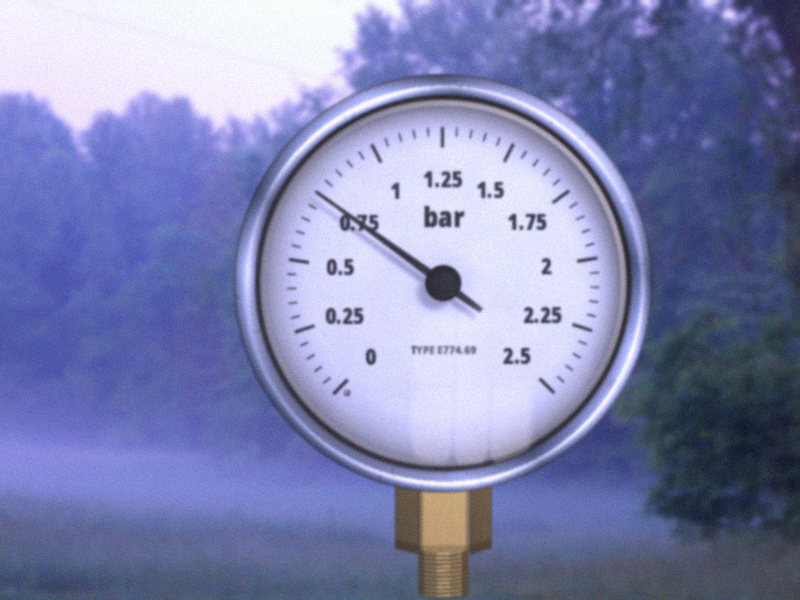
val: 0.75bar
